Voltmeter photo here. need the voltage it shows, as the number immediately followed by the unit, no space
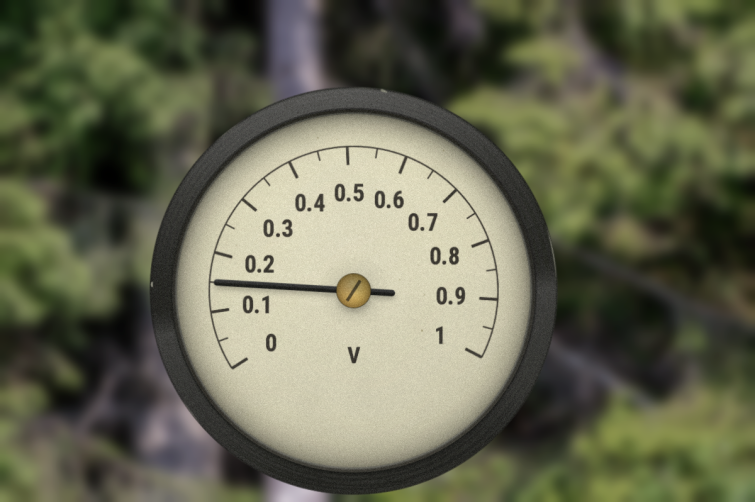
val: 0.15V
